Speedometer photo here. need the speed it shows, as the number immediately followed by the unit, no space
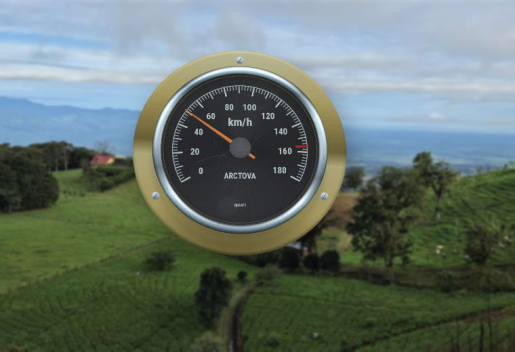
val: 50km/h
